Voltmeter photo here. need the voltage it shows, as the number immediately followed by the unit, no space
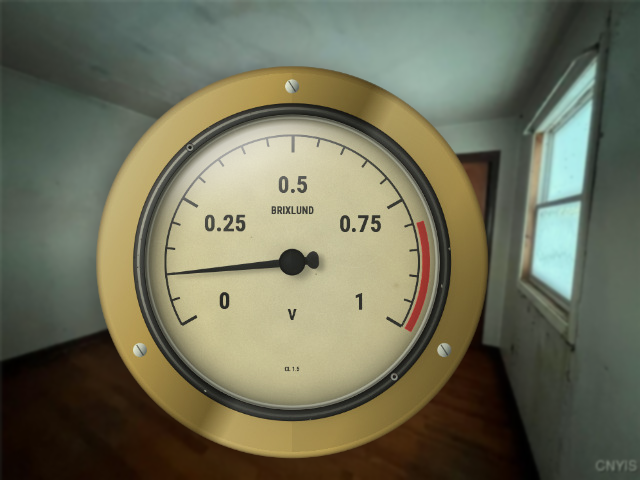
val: 0.1V
